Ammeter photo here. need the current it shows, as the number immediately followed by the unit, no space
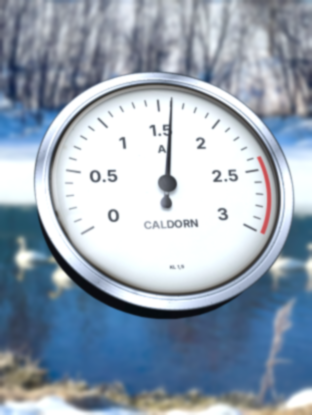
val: 1.6A
